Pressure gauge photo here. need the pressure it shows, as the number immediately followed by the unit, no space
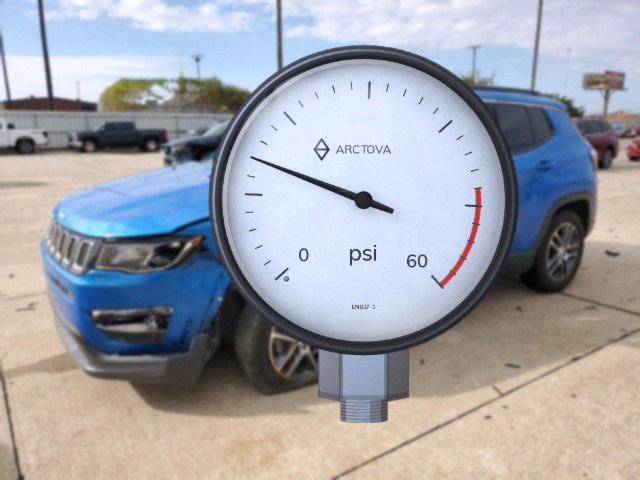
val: 14psi
